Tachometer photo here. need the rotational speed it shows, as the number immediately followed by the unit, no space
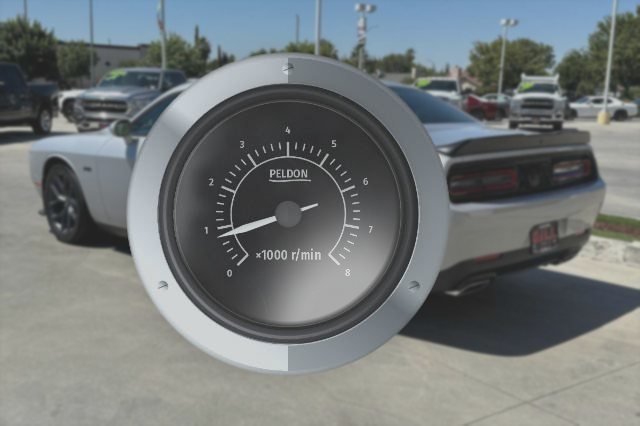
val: 800rpm
